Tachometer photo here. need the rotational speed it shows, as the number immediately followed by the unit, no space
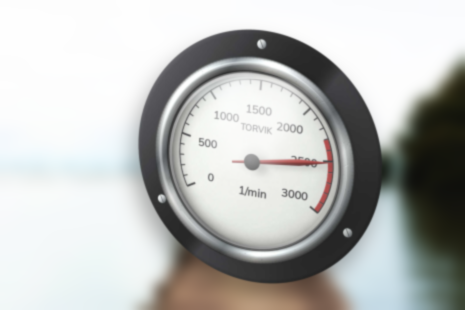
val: 2500rpm
